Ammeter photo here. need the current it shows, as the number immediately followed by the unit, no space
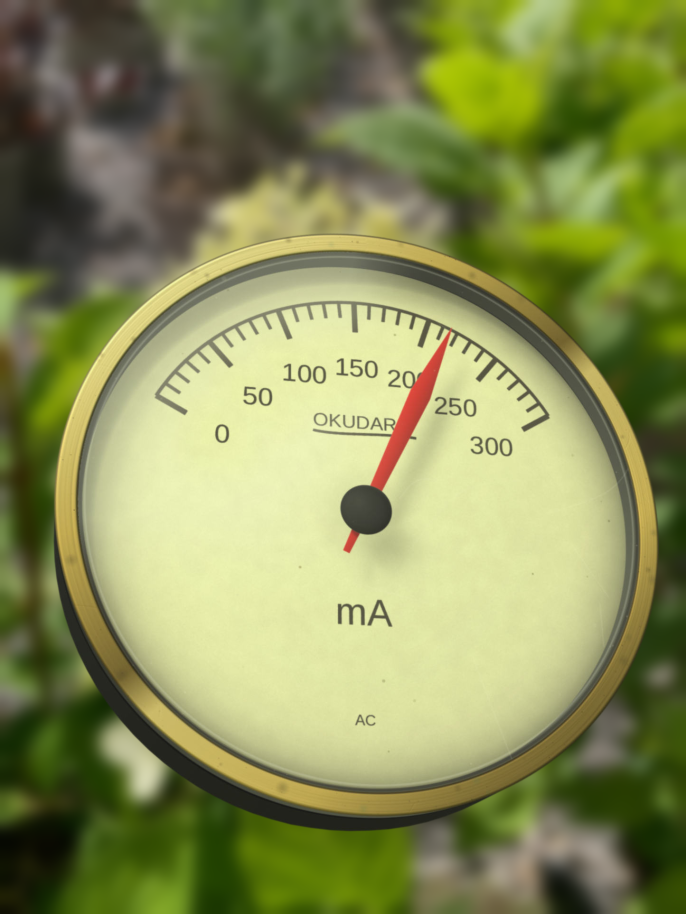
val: 215mA
